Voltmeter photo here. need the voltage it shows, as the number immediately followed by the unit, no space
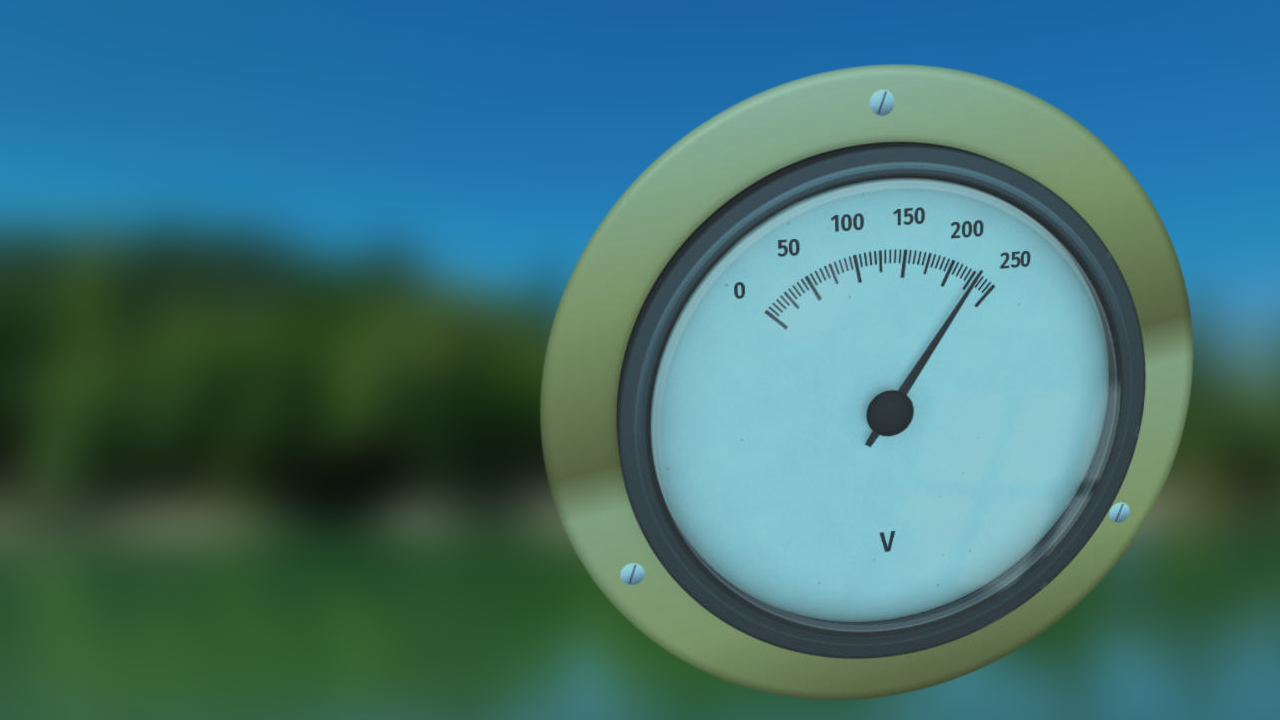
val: 225V
